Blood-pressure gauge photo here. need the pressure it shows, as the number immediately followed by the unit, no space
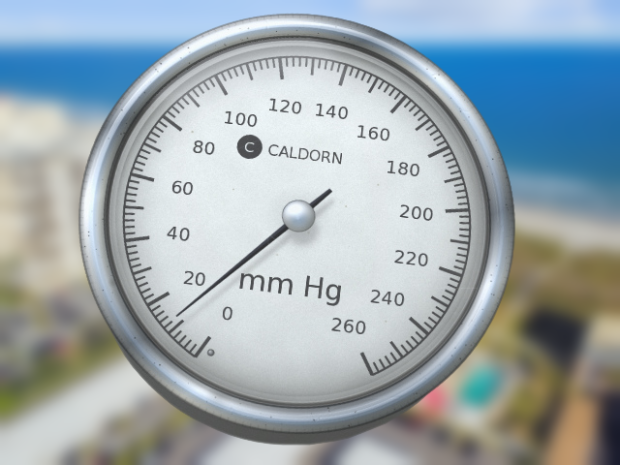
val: 12mmHg
